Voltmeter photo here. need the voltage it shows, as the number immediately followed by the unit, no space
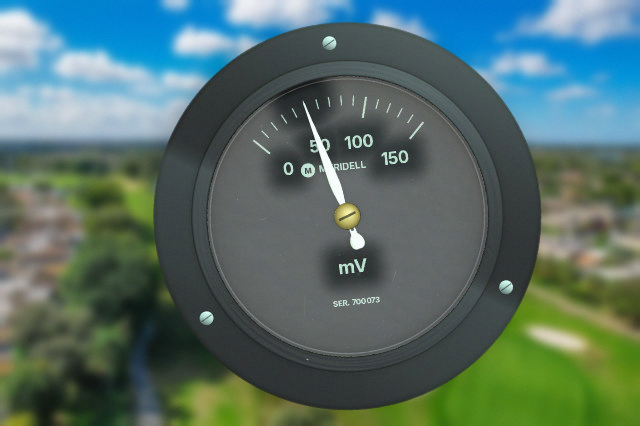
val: 50mV
